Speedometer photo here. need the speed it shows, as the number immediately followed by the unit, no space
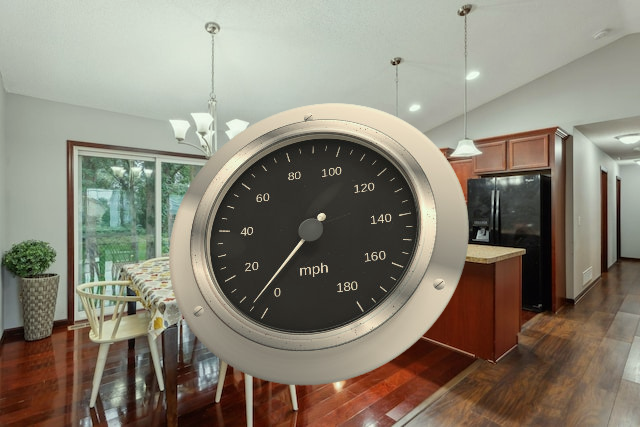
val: 5mph
